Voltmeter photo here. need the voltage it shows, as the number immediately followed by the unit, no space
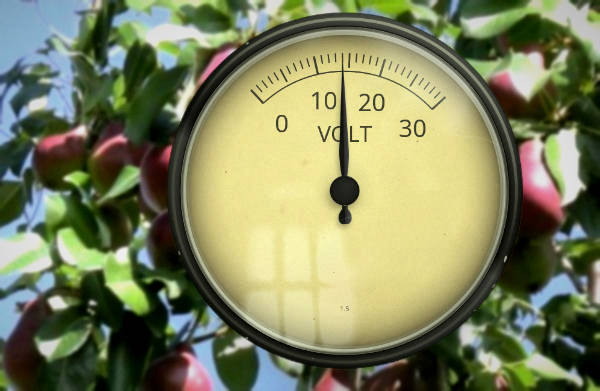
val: 14V
